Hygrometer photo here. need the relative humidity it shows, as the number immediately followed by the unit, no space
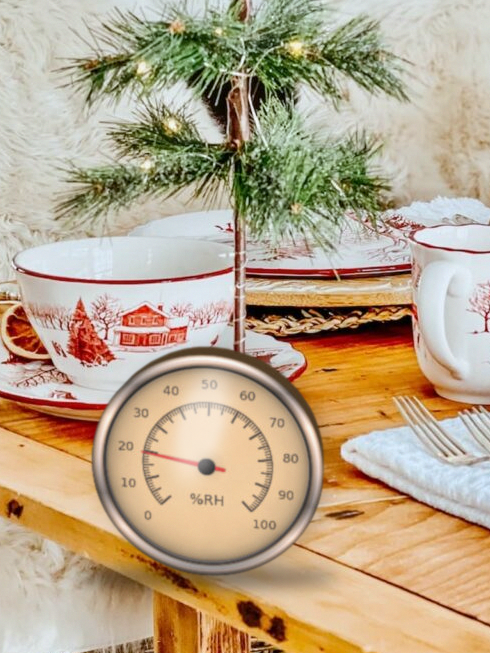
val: 20%
